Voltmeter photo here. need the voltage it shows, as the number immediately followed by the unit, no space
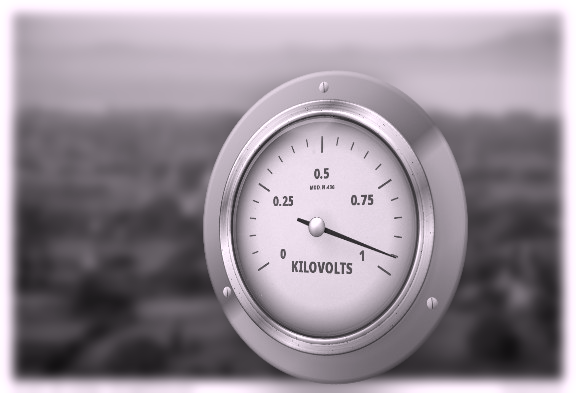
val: 0.95kV
